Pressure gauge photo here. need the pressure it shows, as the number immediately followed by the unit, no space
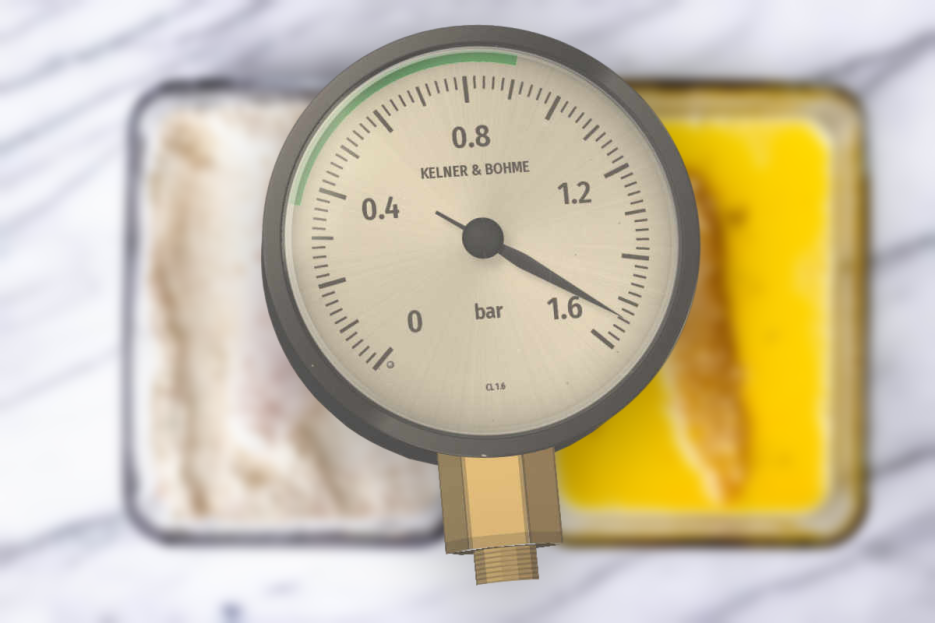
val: 1.54bar
